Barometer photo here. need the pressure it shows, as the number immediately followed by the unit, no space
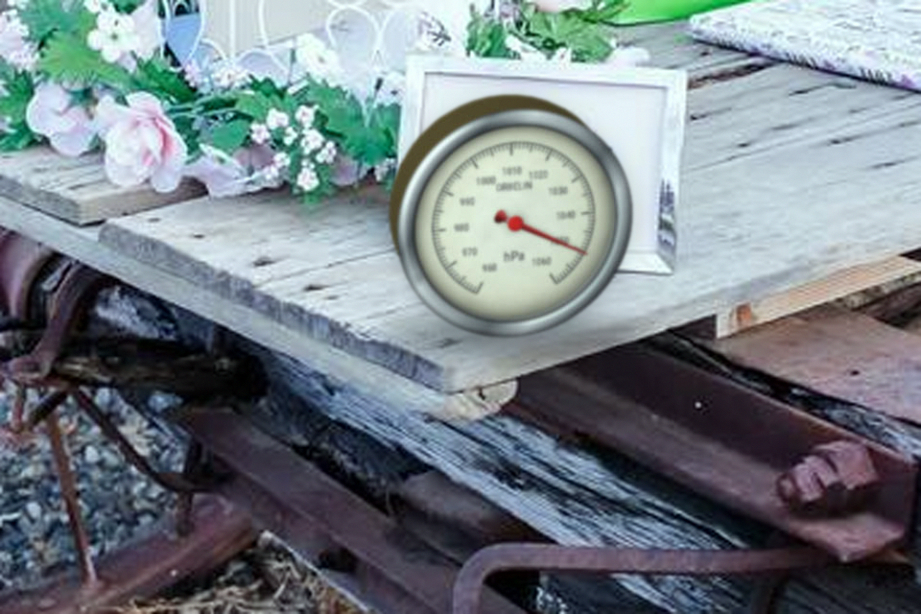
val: 1050hPa
